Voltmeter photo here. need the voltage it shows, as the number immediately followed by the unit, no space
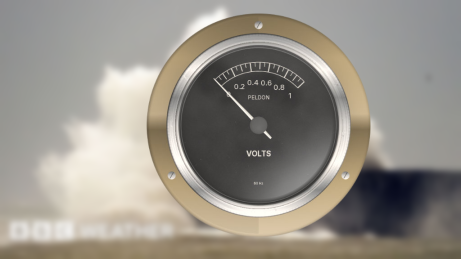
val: 0V
